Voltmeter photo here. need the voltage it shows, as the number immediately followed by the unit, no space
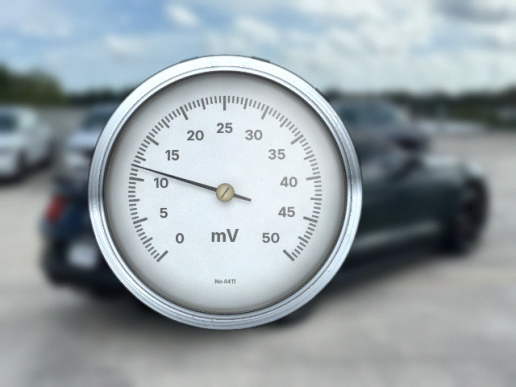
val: 11.5mV
